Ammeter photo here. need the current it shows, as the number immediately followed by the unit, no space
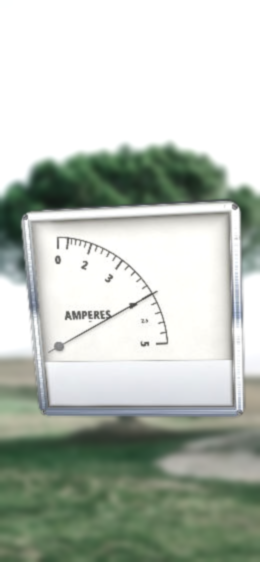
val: 4A
